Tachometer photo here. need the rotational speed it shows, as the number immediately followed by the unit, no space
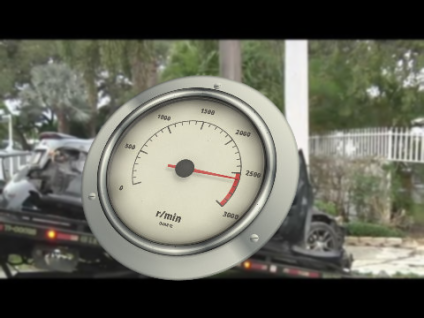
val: 2600rpm
